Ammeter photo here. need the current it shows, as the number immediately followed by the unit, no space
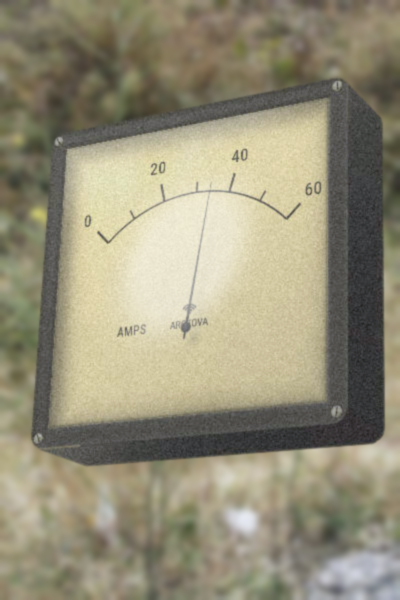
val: 35A
